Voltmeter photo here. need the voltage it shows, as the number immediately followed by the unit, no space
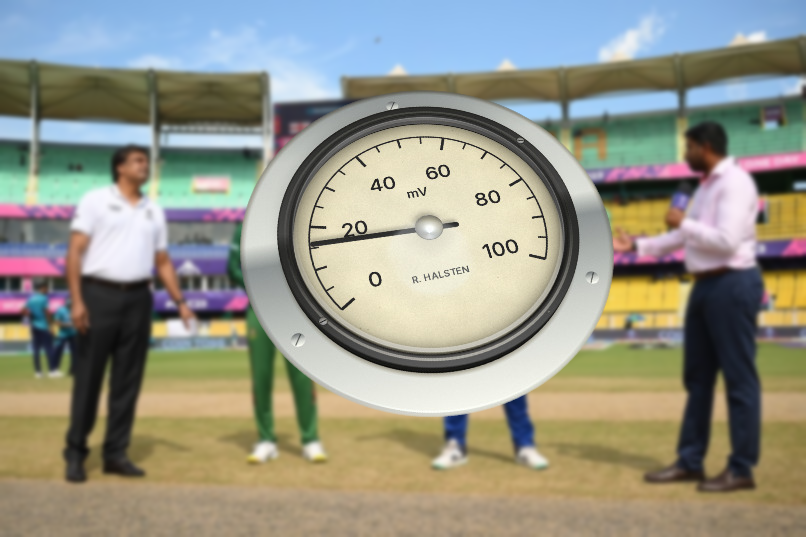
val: 15mV
